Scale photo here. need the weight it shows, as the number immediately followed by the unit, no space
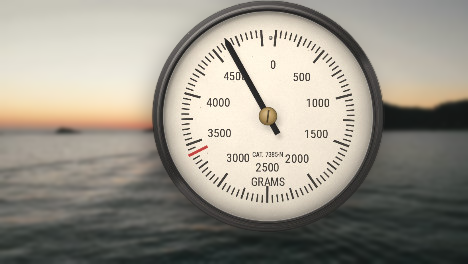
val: 4650g
